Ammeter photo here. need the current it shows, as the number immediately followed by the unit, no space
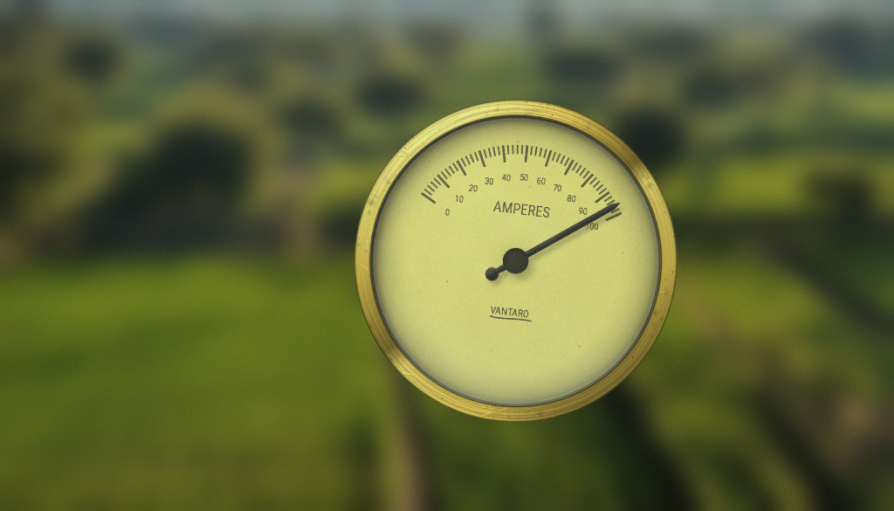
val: 96A
